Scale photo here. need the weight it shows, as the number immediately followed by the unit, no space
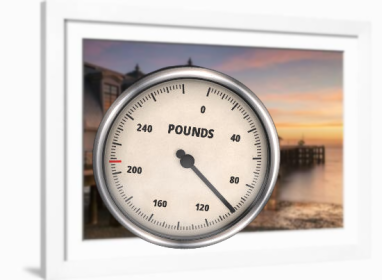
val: 100lb
